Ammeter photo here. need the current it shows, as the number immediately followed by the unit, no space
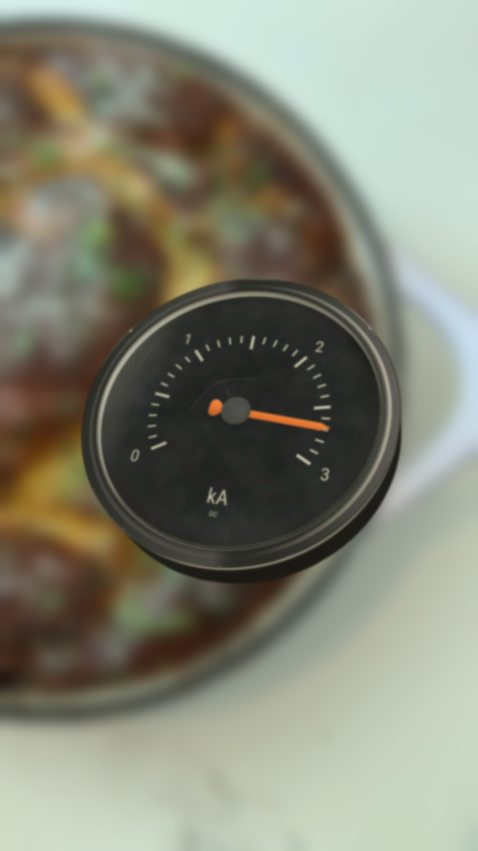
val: 2.7kA
